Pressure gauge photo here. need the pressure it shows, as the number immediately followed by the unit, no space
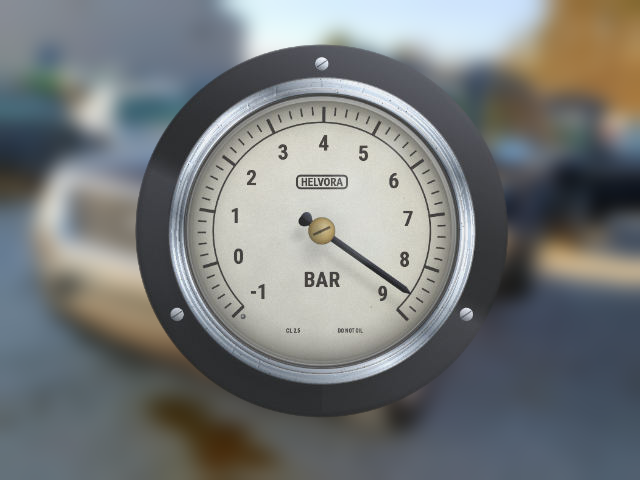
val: 8.6bar
